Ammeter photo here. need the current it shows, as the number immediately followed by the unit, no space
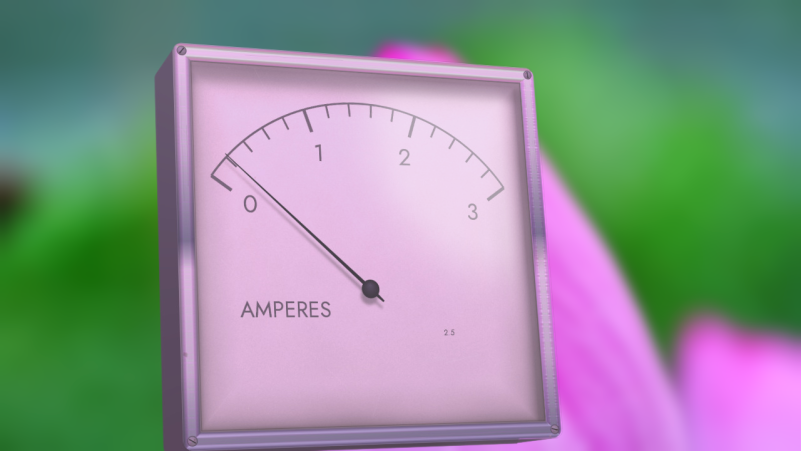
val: 0.2A
